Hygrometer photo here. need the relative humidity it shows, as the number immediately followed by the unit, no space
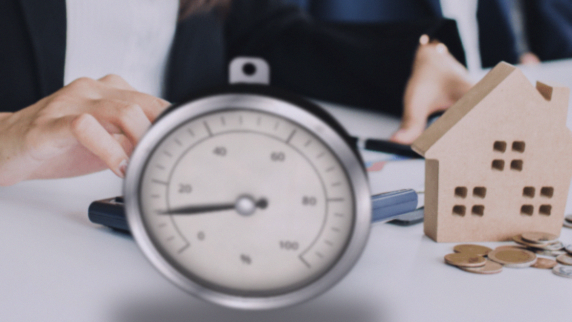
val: 12%
